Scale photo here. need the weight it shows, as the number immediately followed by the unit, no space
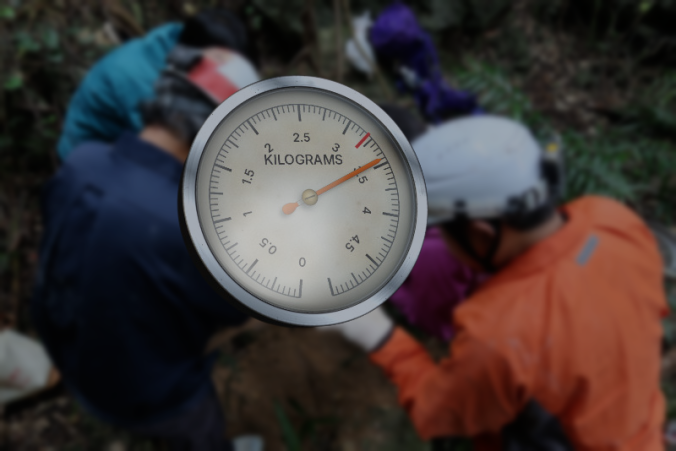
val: 3.45kg
